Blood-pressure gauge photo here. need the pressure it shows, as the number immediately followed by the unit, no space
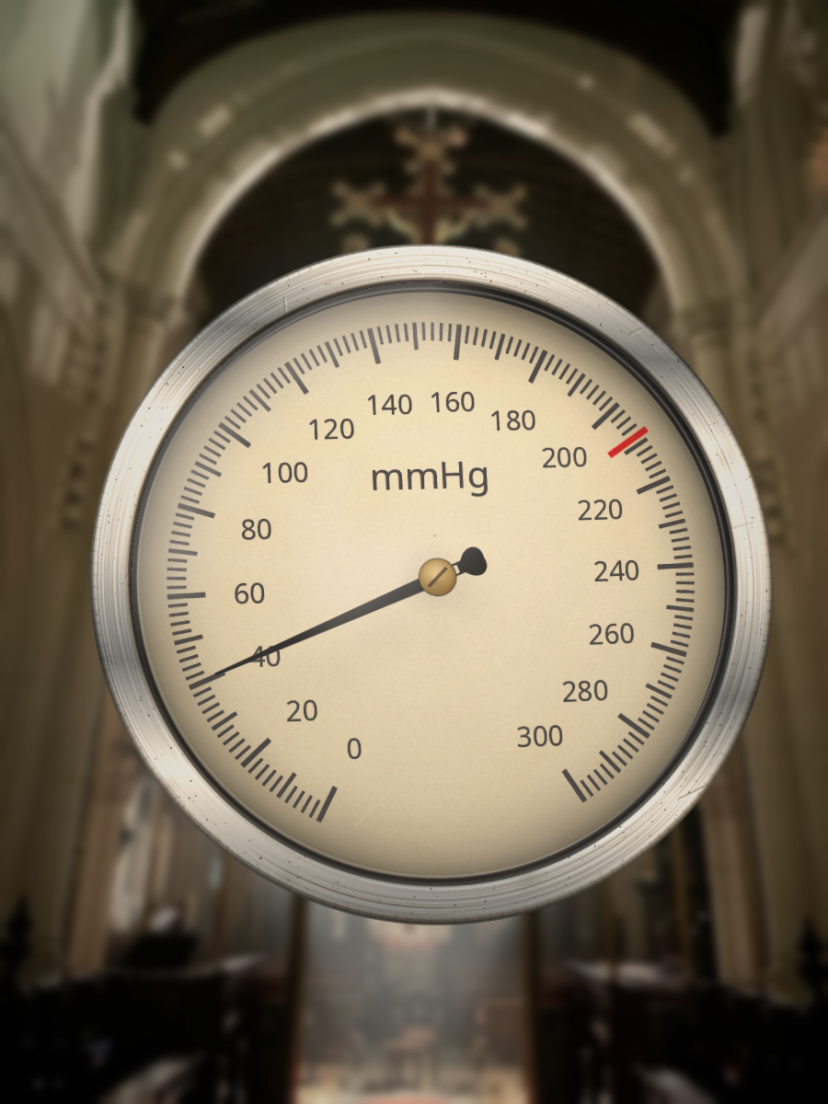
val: 40mmHg
